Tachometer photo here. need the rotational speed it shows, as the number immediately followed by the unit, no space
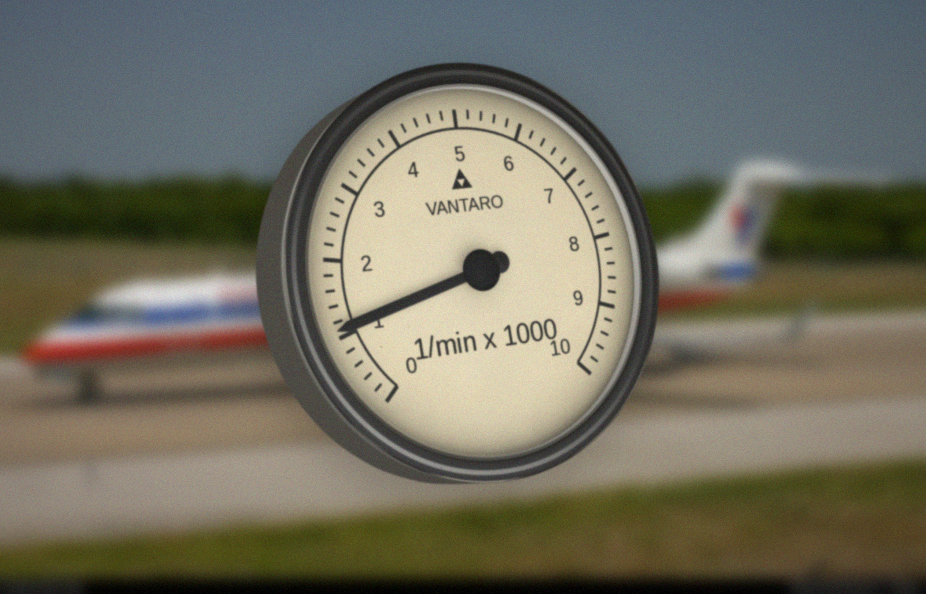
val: 1100rpm
